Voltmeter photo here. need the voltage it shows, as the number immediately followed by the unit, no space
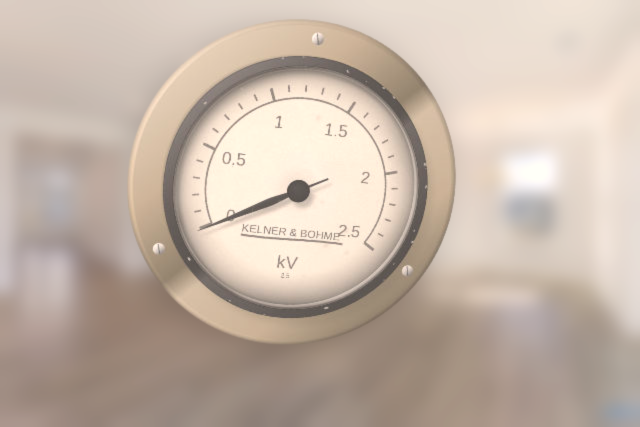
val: 0kV
